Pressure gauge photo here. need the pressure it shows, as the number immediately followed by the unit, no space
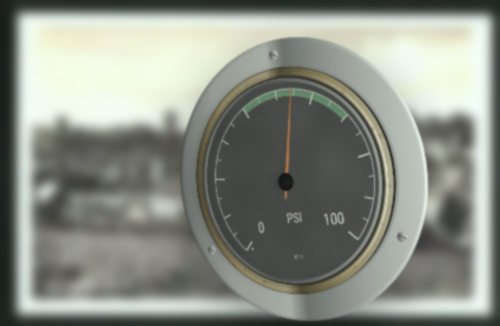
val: 55psi
